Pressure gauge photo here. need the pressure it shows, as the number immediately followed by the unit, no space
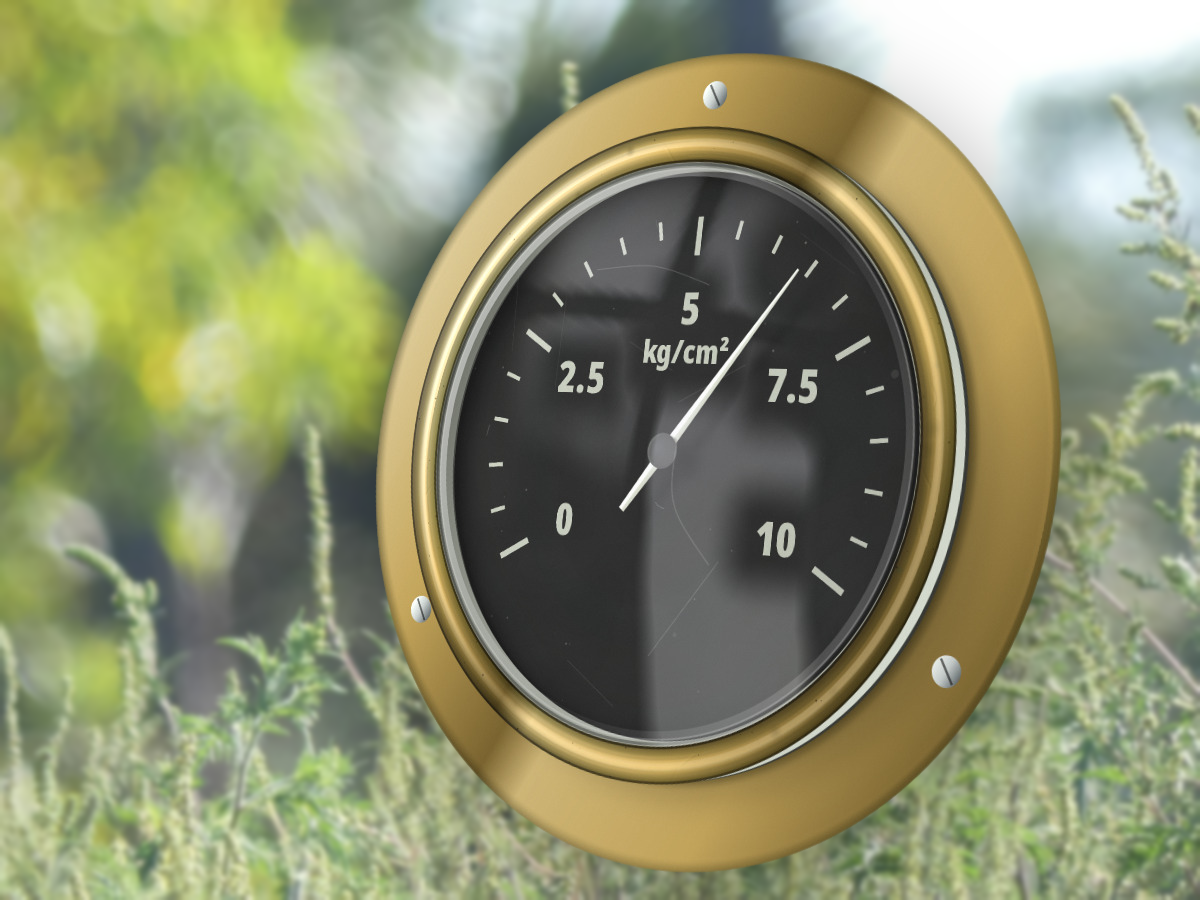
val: 6.5kg/cm²
